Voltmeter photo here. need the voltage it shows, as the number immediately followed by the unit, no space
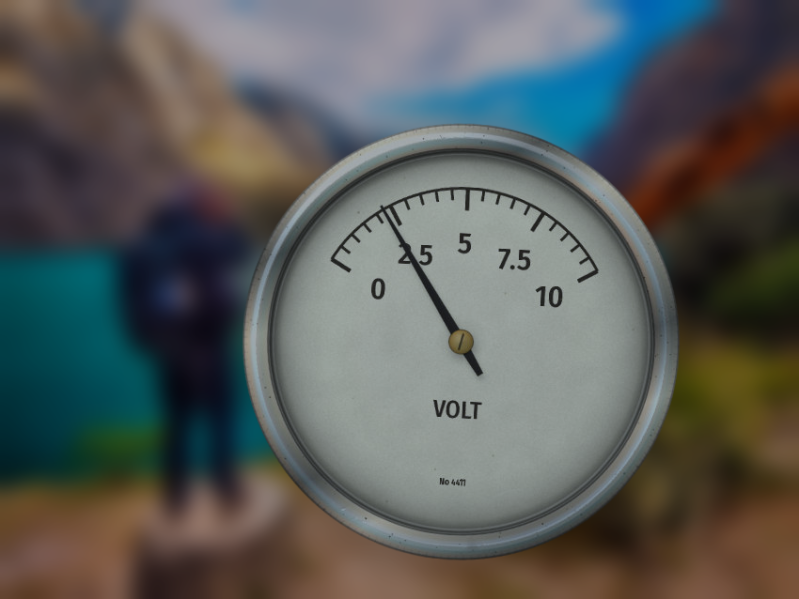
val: 2.25V
